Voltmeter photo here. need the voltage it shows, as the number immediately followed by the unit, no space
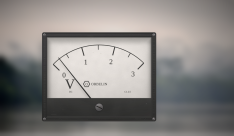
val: 0.25V
